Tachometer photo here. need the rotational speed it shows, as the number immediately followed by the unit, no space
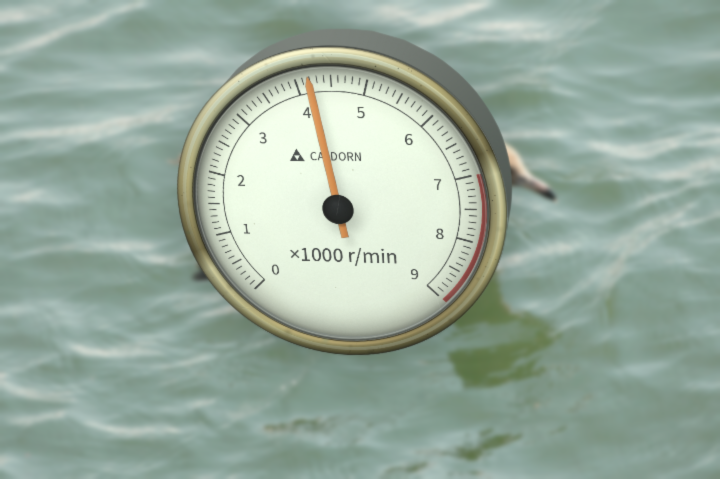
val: 4200rpm
